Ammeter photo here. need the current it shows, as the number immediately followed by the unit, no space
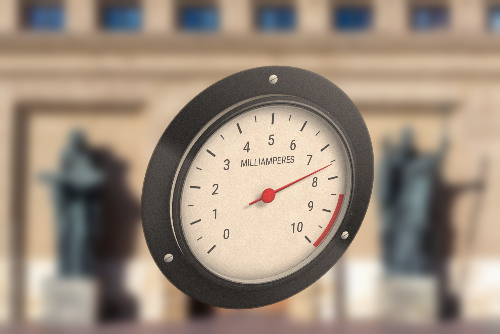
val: 7.5mA
